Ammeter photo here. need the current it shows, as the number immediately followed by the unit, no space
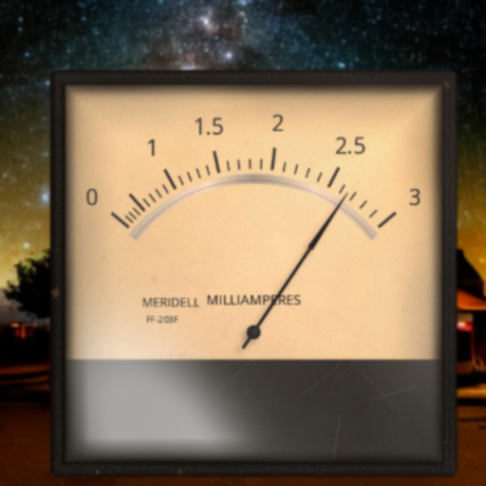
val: 2.65mA
